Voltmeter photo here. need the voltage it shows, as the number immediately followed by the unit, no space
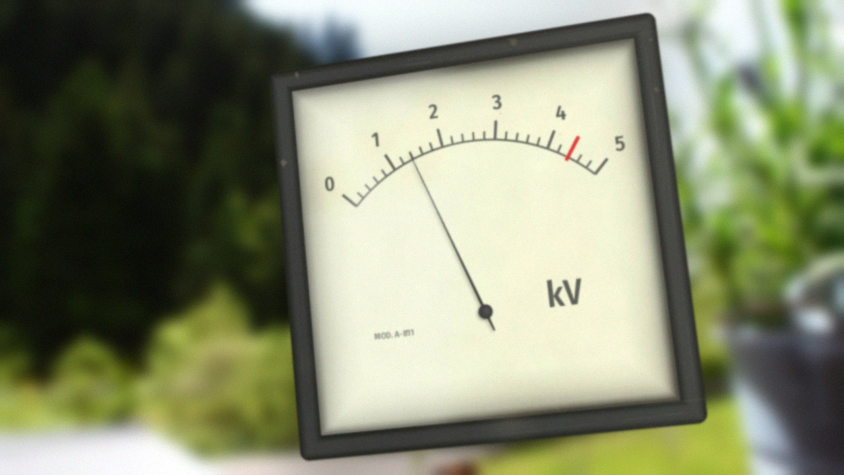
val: 1.4kV
